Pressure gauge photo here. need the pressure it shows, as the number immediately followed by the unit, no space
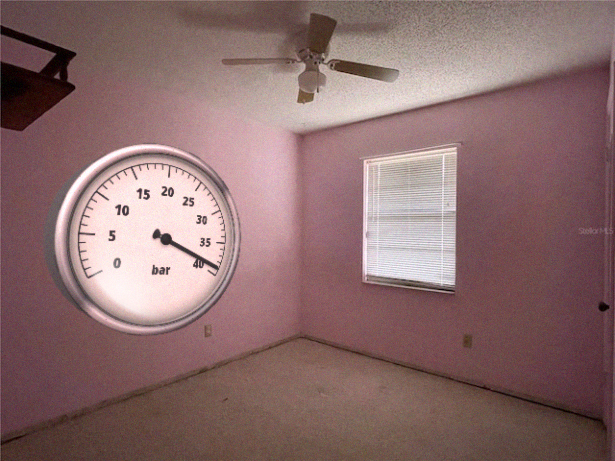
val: 39bar
